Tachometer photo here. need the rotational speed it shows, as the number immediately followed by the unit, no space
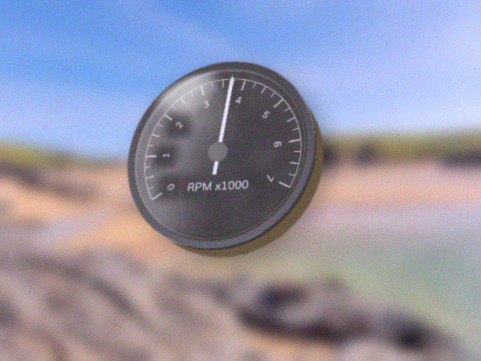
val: 3750rpm
